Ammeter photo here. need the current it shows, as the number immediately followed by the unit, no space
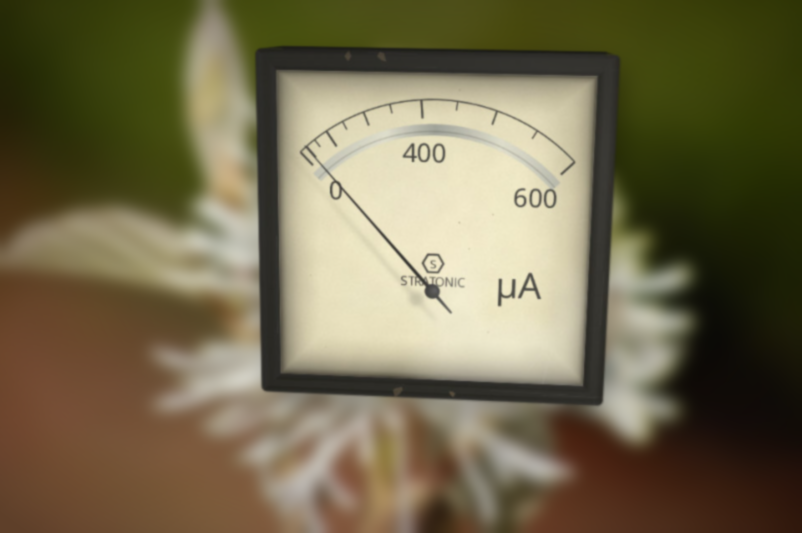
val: 100µA
